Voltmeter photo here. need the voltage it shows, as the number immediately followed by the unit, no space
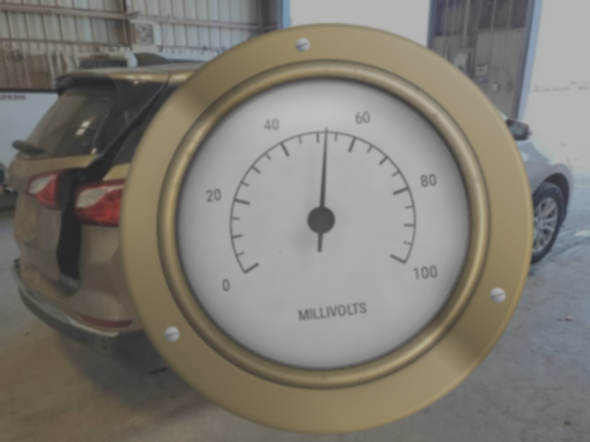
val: 52.5mV
